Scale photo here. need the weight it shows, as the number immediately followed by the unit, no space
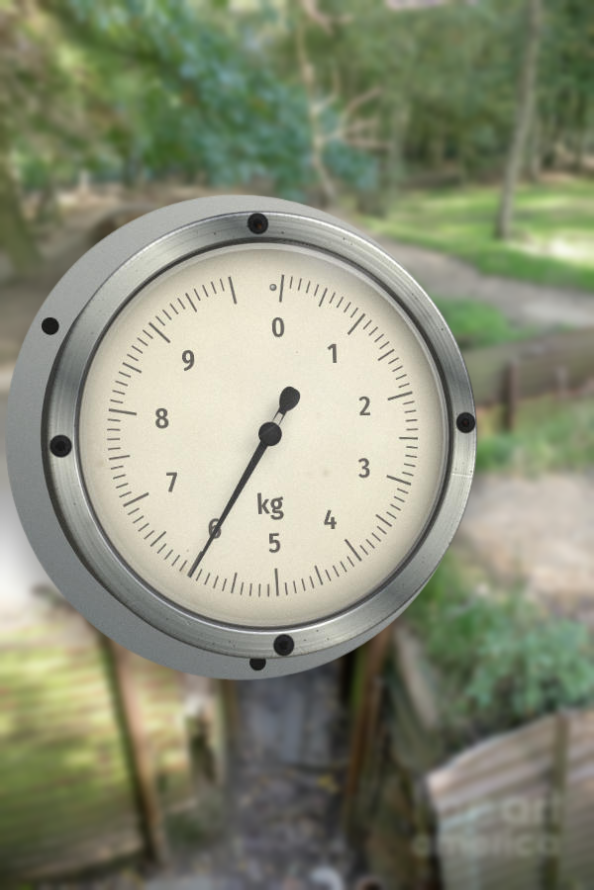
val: 6kg
